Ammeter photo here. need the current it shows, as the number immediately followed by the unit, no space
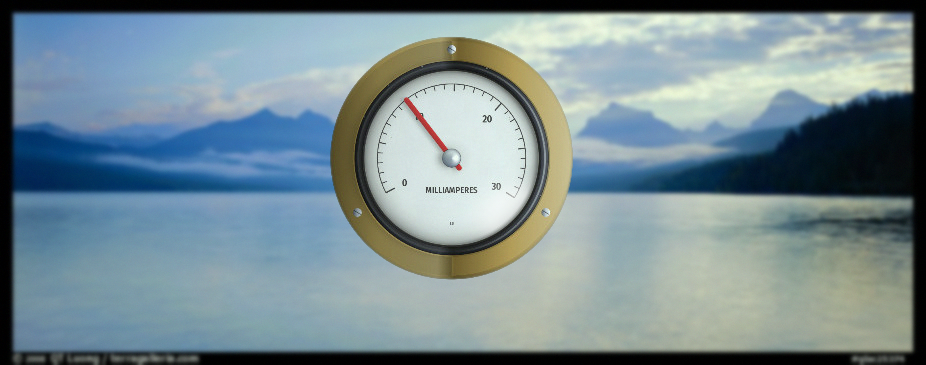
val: 10mA
